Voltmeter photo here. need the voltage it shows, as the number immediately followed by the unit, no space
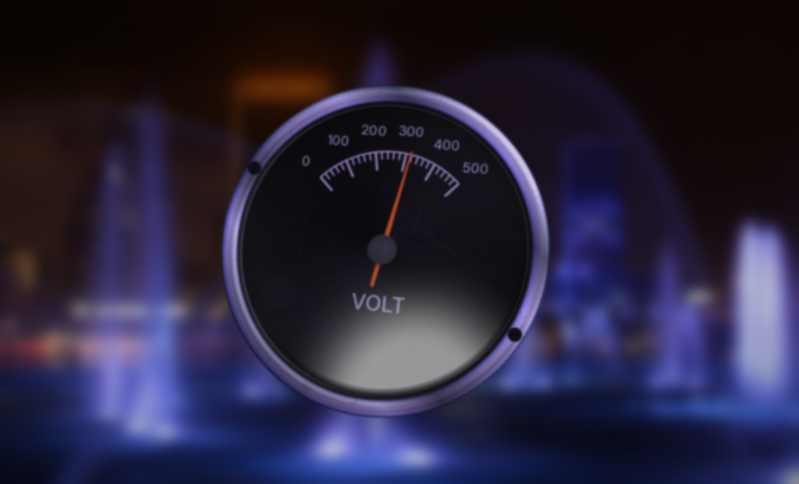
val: 320V
